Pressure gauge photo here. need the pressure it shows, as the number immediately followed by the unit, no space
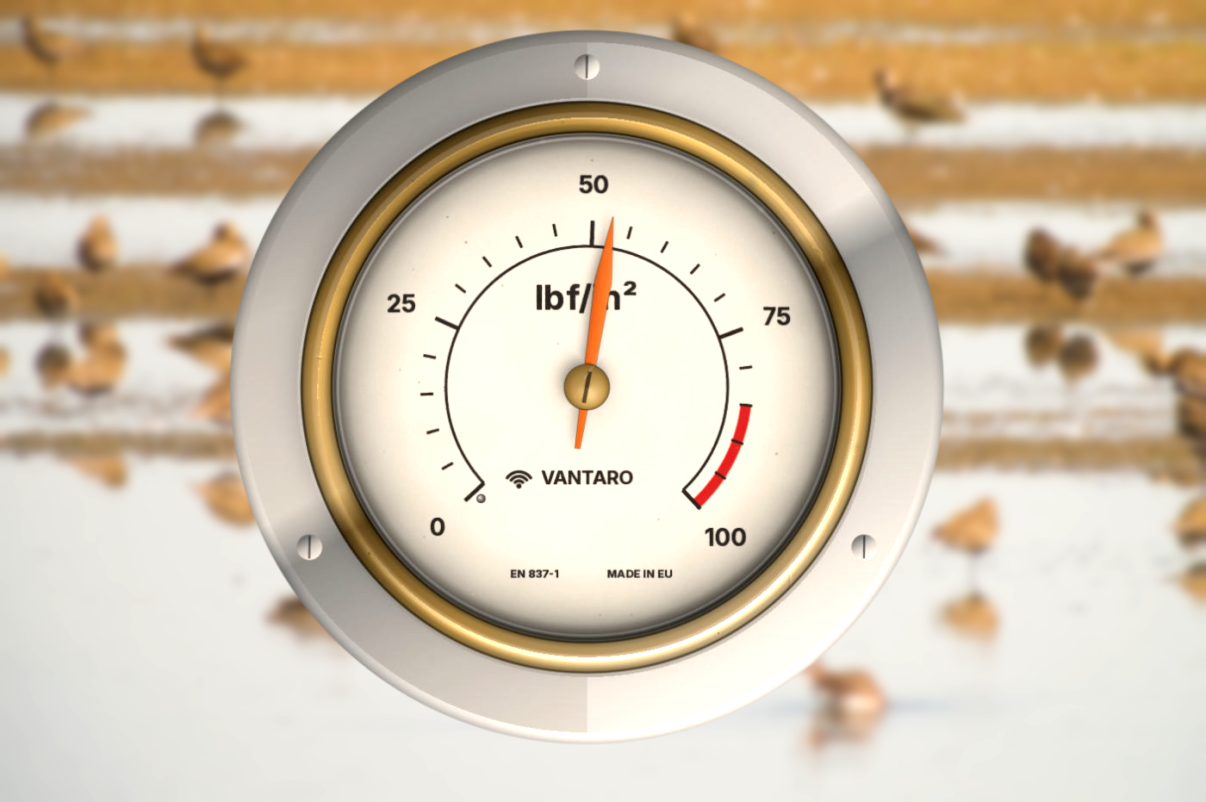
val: 52.5psi
